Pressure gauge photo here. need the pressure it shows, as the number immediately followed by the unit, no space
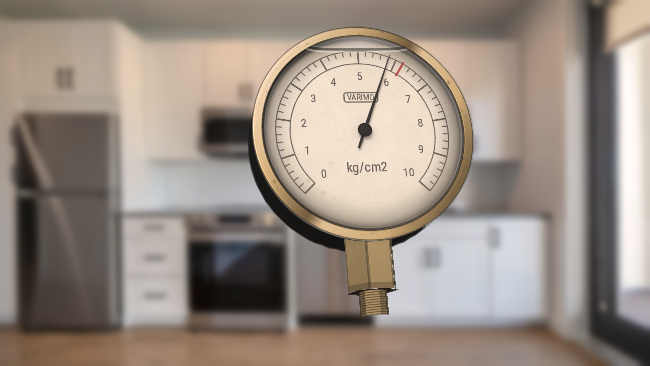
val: 5.8kg/cm²
